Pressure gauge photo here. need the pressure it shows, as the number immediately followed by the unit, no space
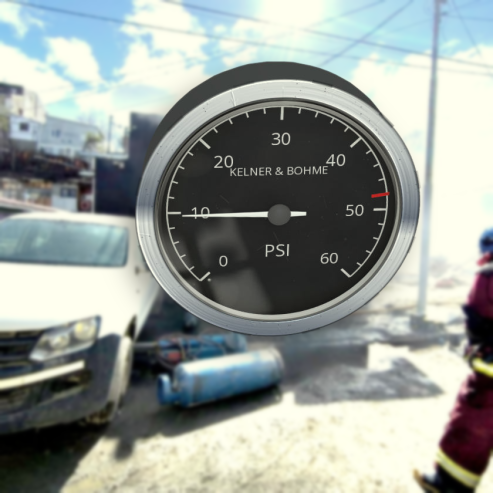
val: 10psi
